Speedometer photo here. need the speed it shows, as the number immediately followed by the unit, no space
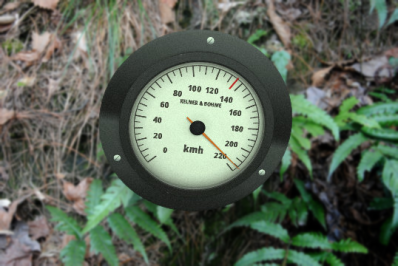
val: 215km/h
